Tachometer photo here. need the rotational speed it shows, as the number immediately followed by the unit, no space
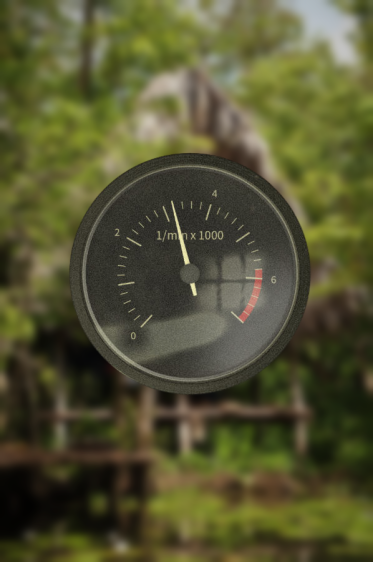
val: 3200rpm
